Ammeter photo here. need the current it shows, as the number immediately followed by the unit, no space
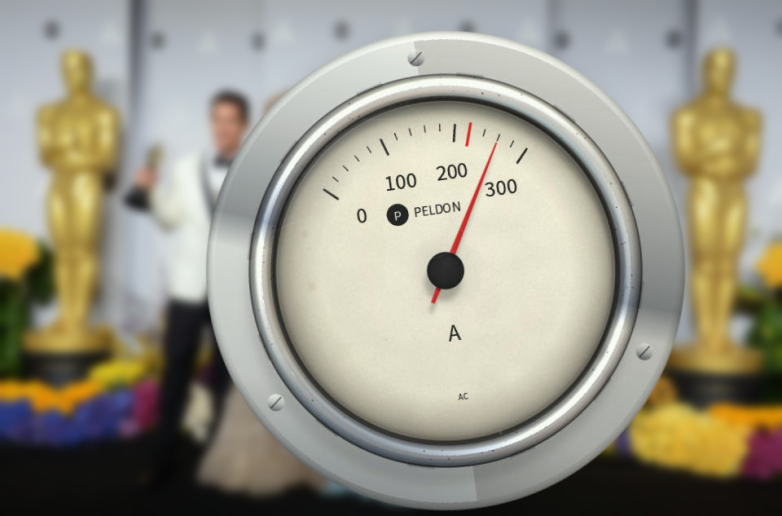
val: 260A
